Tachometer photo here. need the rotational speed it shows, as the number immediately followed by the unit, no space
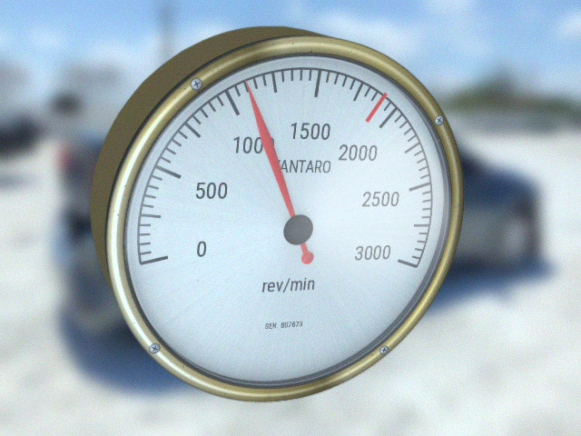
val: 1100rpm
